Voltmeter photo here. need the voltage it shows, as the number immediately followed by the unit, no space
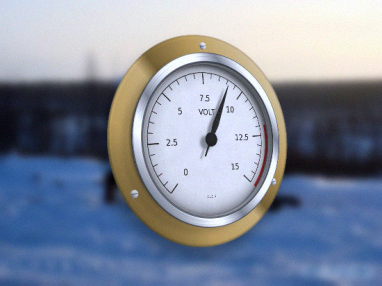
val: 9V
